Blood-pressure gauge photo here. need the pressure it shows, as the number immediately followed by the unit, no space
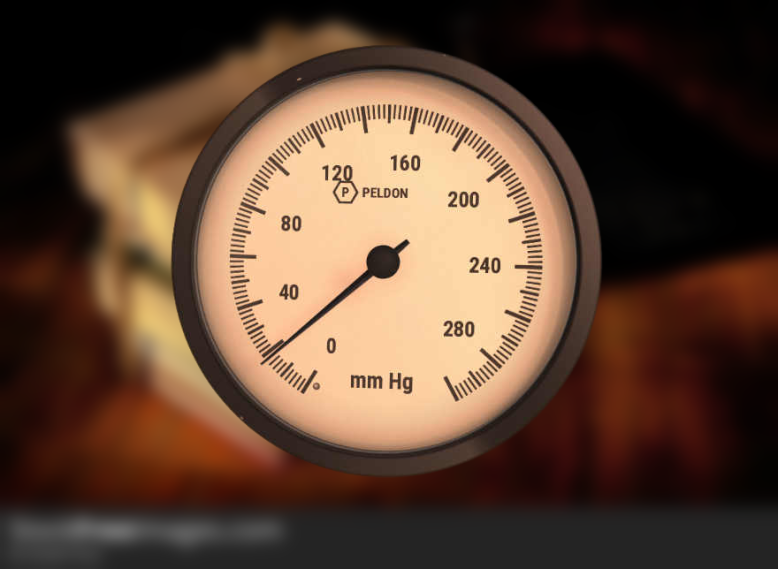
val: 18mmHg
